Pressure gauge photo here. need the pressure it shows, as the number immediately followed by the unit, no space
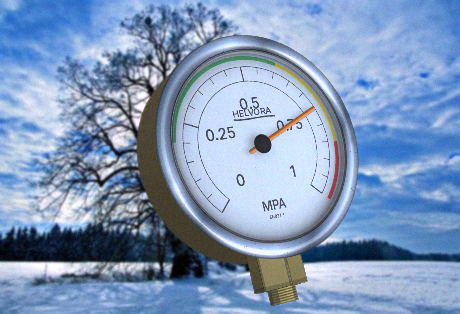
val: 0.75MPa
